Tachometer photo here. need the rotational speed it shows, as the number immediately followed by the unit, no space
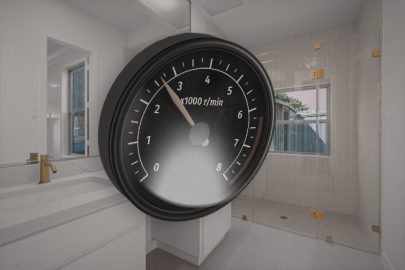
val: 2625rpm
